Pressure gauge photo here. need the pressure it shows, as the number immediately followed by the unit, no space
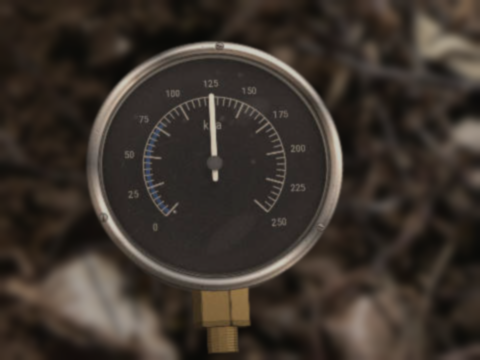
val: 125kPa
